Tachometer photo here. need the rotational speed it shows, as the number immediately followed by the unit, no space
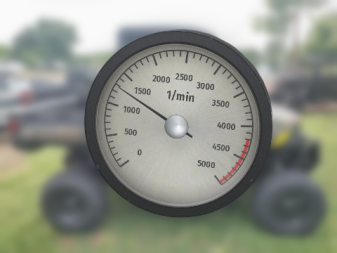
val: 1300rpm
